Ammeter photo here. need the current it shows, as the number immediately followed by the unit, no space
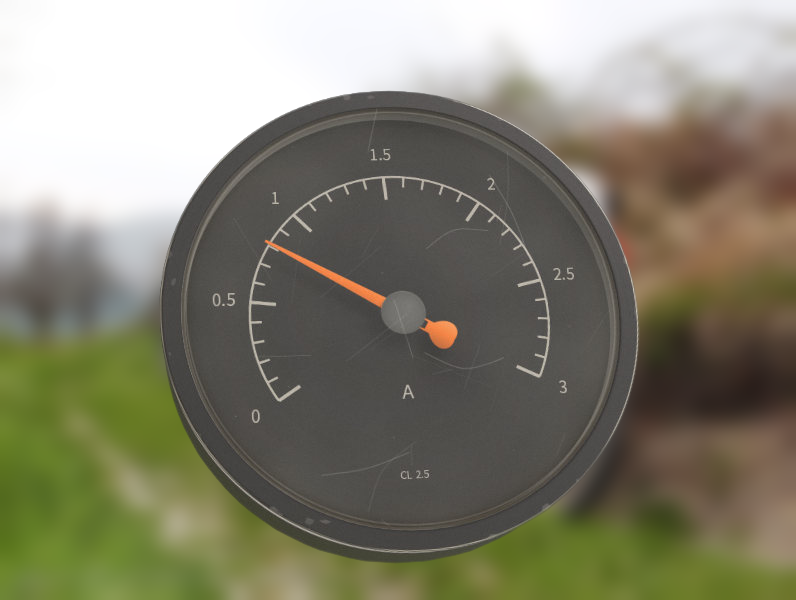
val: 0.8A
